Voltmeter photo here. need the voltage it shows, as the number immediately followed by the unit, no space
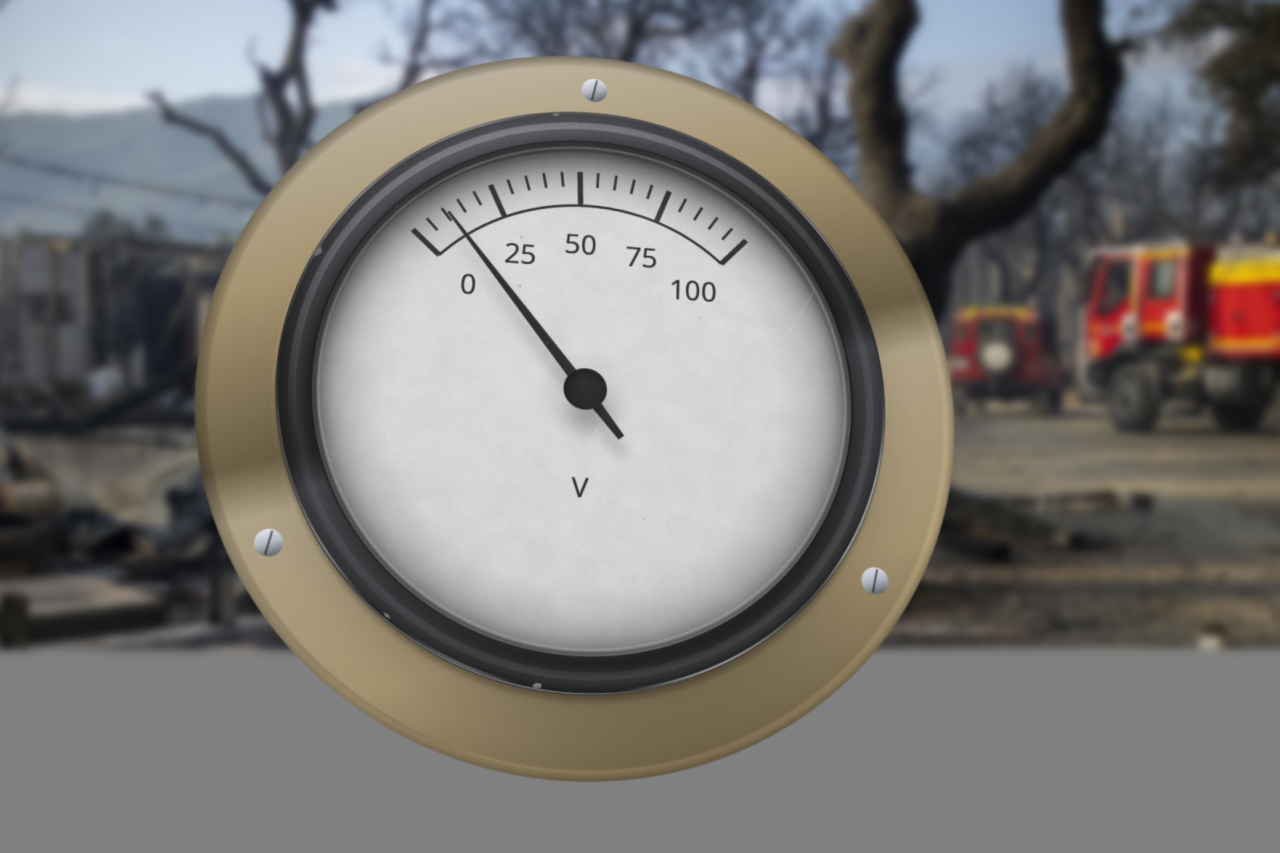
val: 10V
